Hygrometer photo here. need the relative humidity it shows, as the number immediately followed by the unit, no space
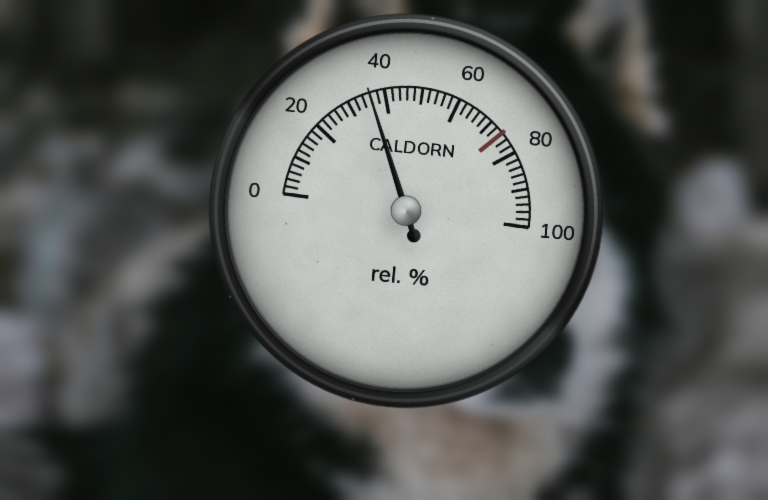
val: 36%
